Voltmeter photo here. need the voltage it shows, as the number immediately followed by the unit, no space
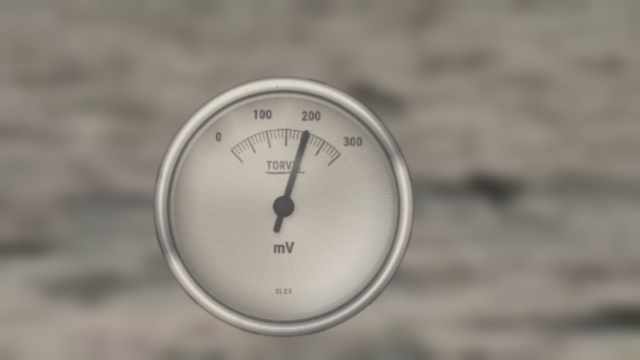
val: 200mV
